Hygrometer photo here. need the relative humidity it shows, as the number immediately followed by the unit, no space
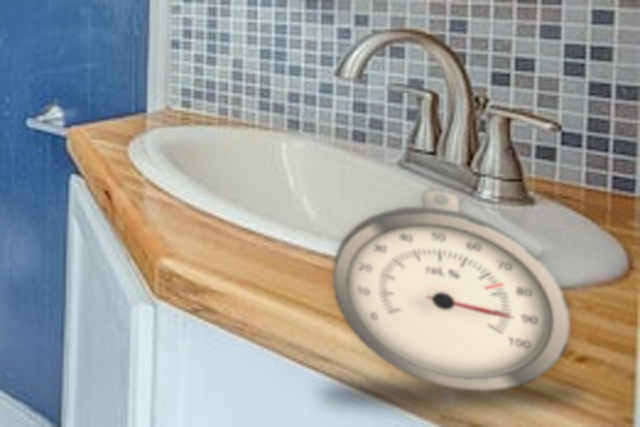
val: 90%
